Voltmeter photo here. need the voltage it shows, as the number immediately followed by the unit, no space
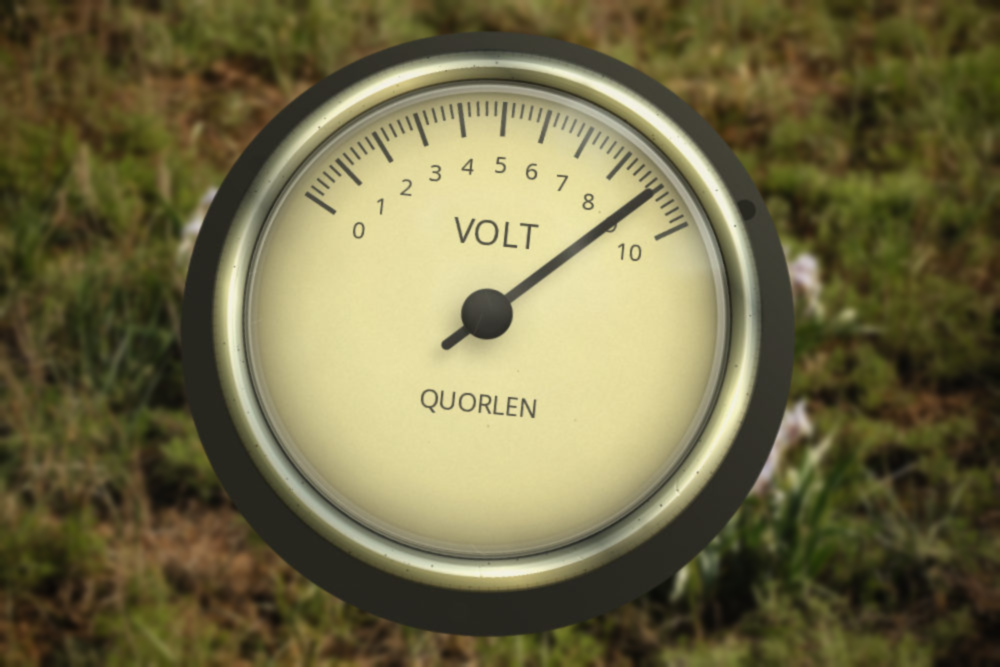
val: 9V
